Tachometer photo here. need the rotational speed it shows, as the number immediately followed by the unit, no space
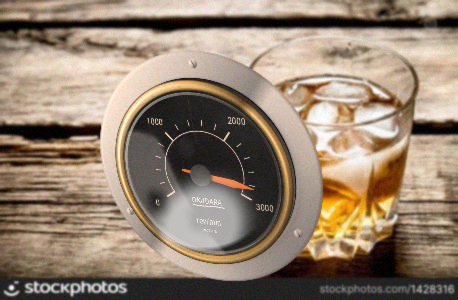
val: 2800rpm
